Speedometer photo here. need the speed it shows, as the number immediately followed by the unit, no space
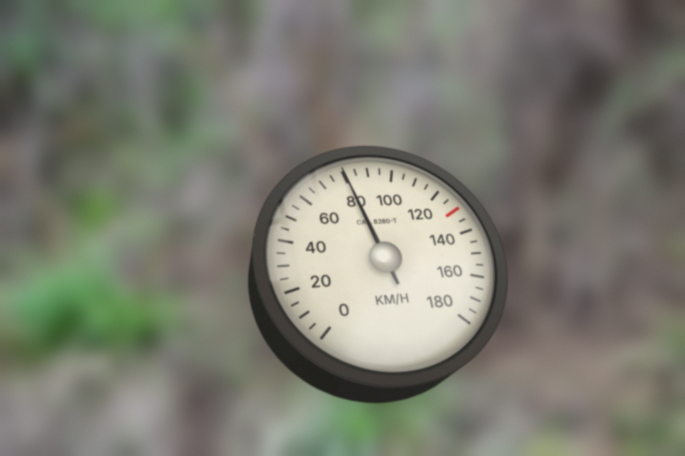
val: 80km/h
